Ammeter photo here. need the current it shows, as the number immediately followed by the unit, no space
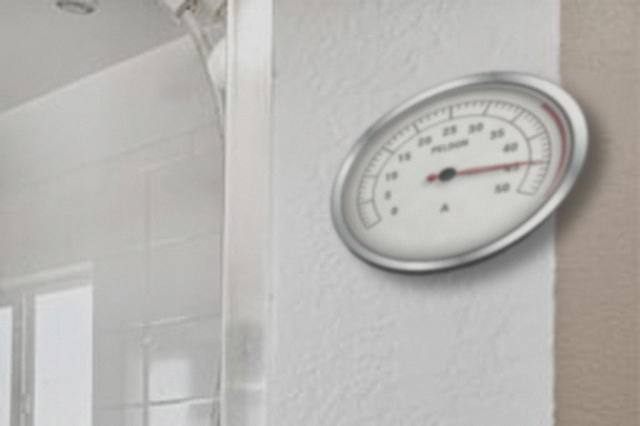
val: 45A
